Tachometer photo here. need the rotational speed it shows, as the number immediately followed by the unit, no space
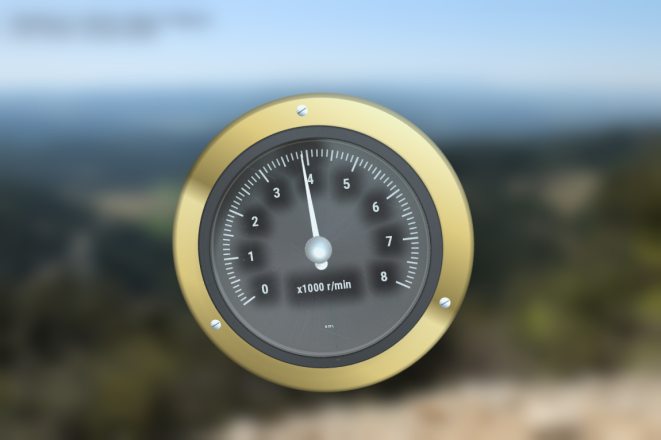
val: 3900rpm
